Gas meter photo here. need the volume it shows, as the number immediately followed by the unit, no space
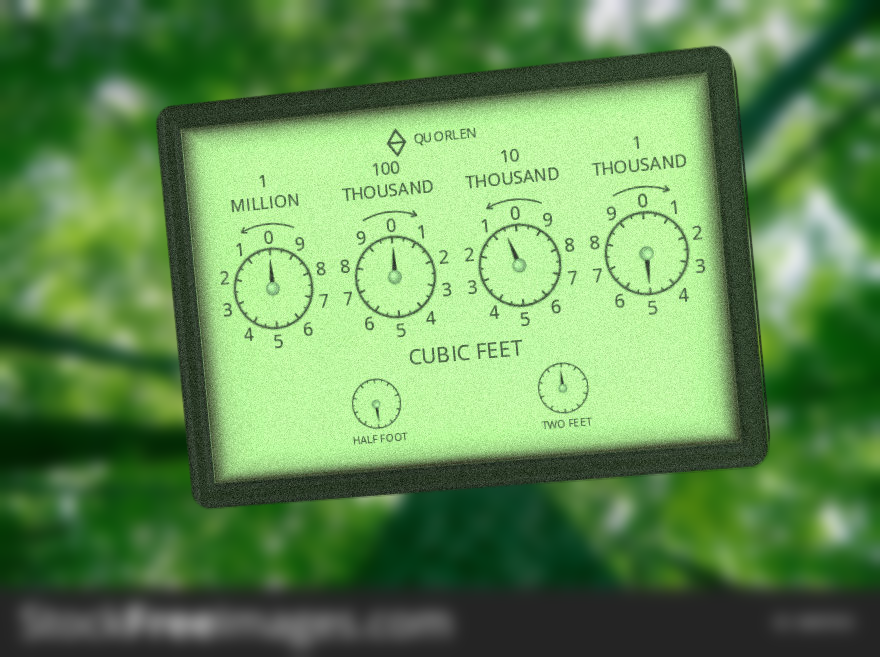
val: 500ft³
